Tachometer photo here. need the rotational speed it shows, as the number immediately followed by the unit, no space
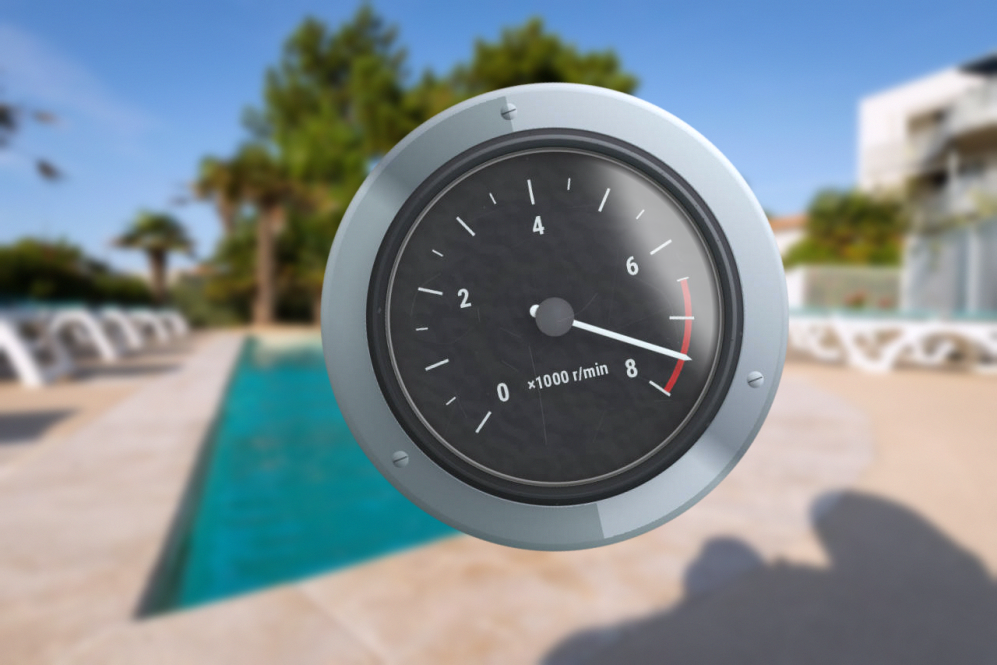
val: 7500rpm
